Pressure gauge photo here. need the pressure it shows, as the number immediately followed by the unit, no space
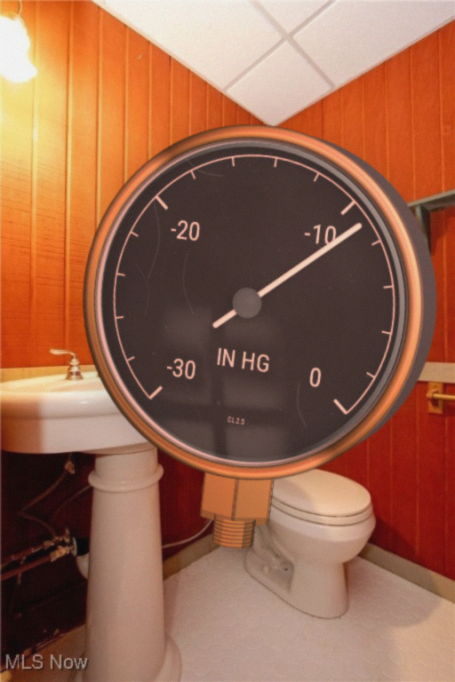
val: -9inHg
